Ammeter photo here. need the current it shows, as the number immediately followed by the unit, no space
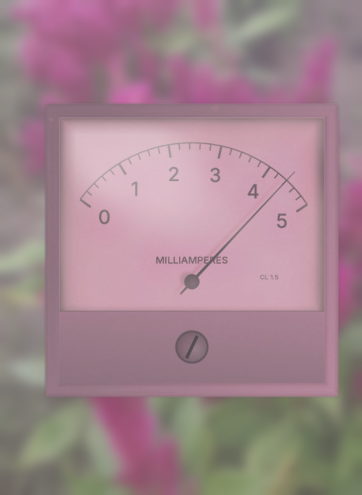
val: 4.4mA
